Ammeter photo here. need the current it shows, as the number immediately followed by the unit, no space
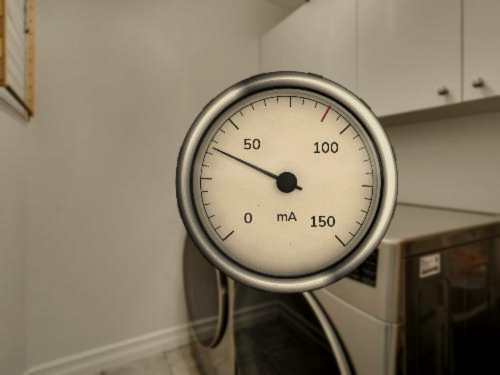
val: 37.5mA
